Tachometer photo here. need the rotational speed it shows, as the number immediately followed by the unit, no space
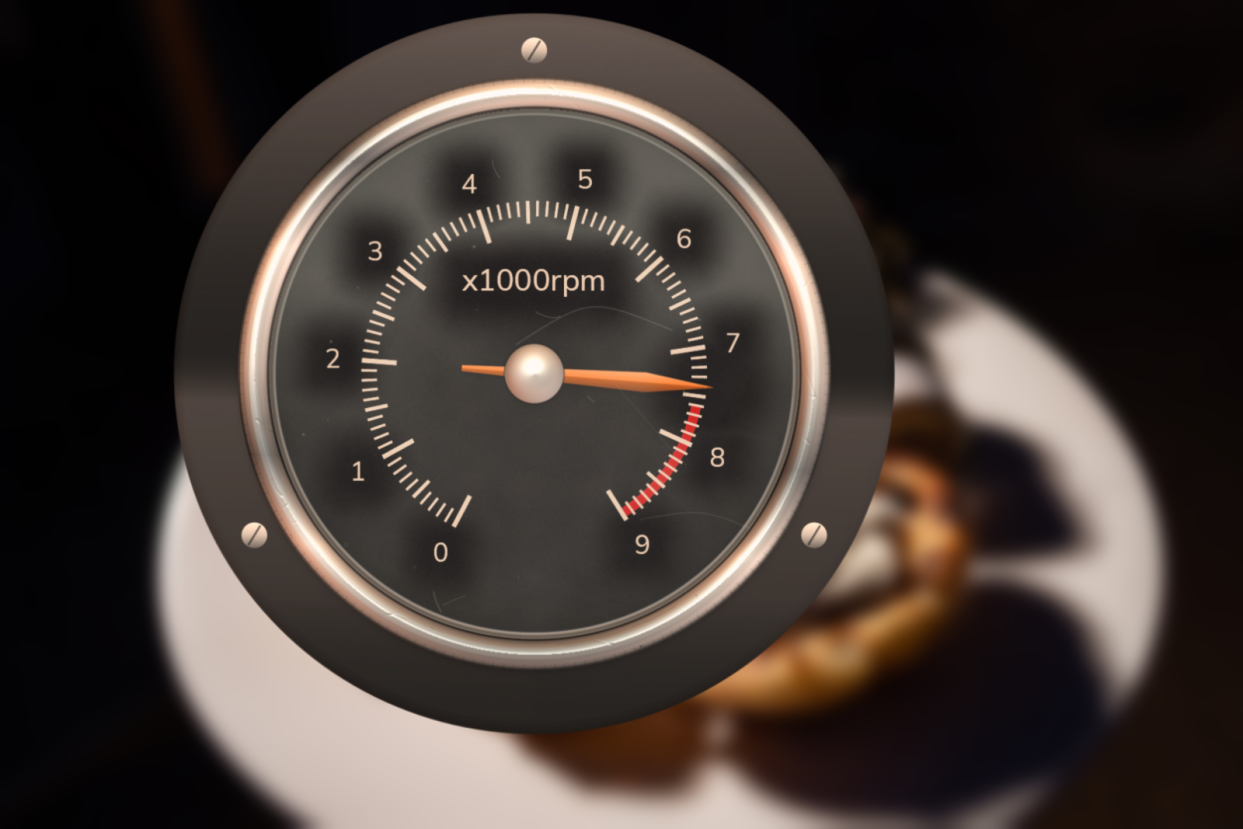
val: 7400rpm
